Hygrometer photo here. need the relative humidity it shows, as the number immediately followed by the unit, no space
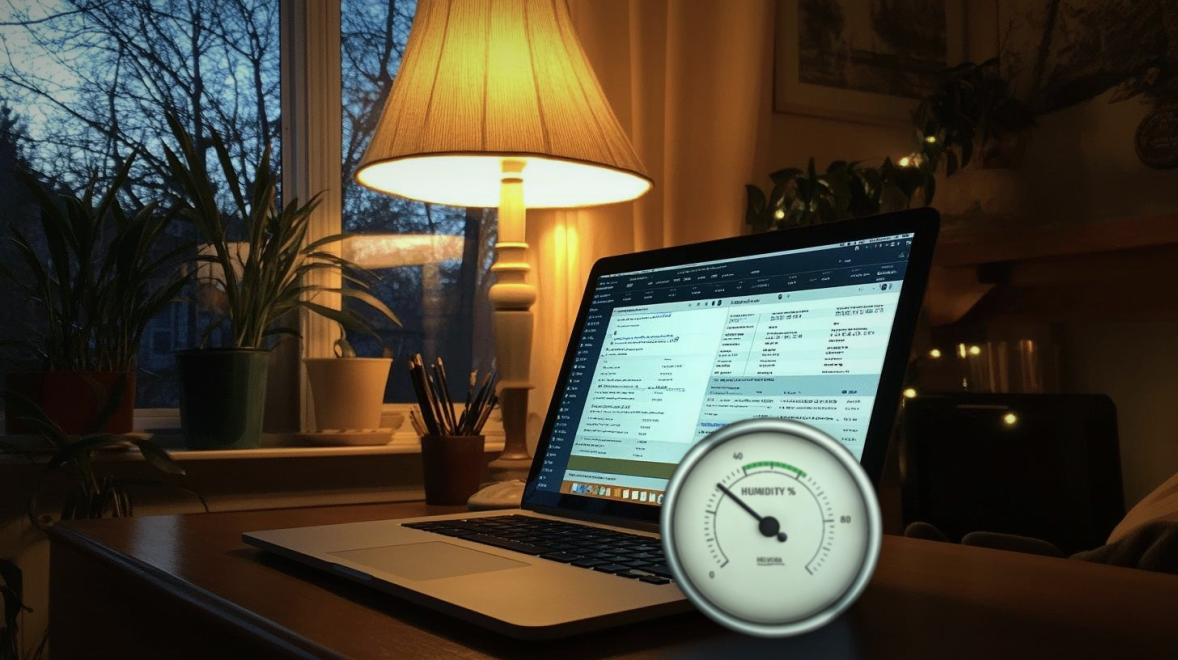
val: 30%
